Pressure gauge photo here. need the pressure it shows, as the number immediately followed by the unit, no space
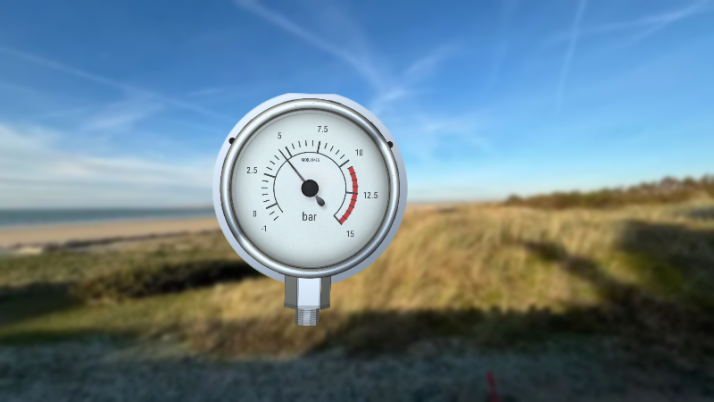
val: 4.5bar
